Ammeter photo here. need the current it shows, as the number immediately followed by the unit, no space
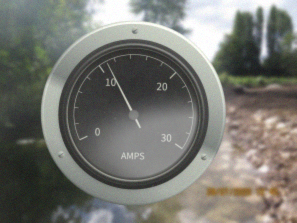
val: 11A
